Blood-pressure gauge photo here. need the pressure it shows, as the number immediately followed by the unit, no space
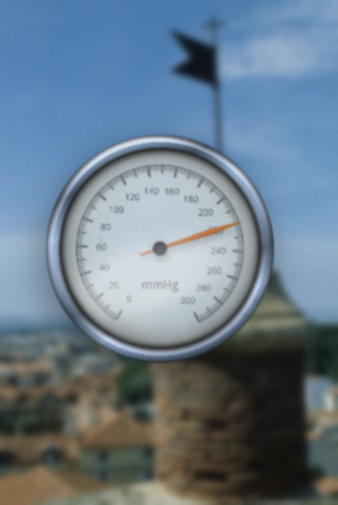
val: 220mmHg
